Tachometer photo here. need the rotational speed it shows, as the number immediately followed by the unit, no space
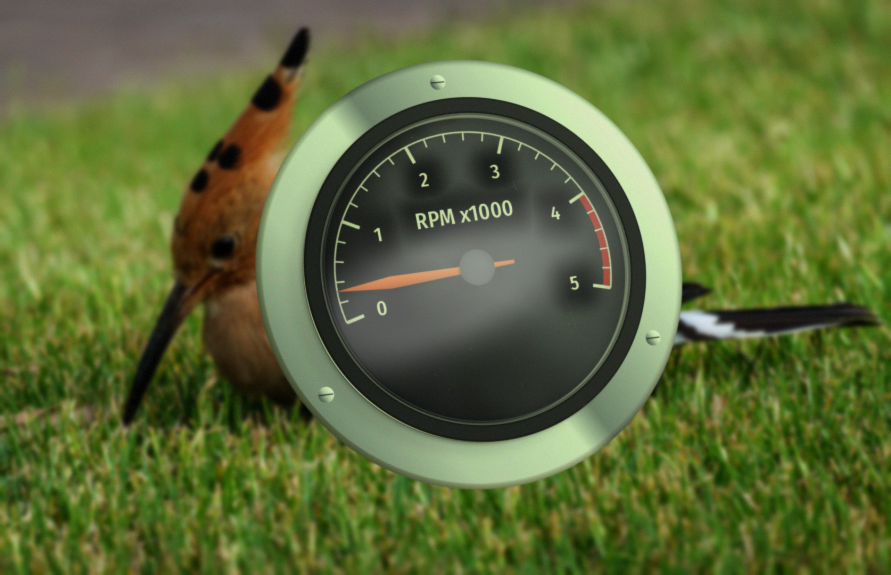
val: 300rpm
